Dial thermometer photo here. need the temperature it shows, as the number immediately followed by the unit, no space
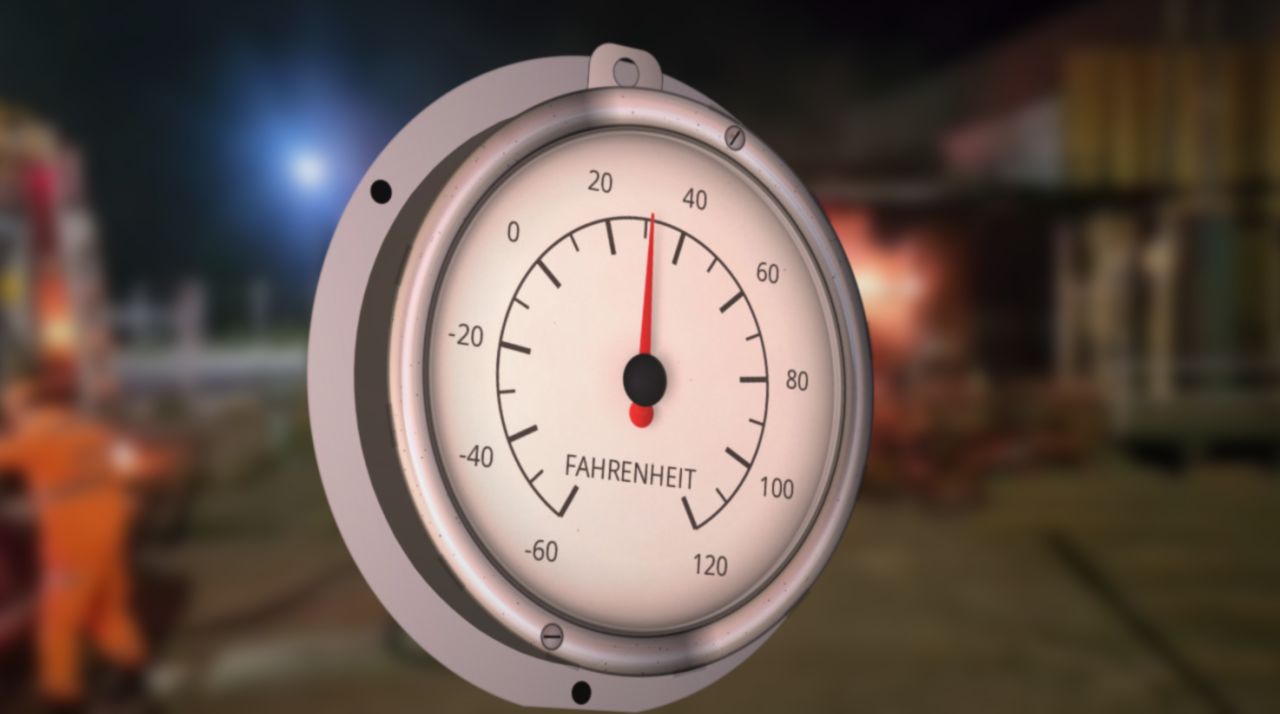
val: 30°F
